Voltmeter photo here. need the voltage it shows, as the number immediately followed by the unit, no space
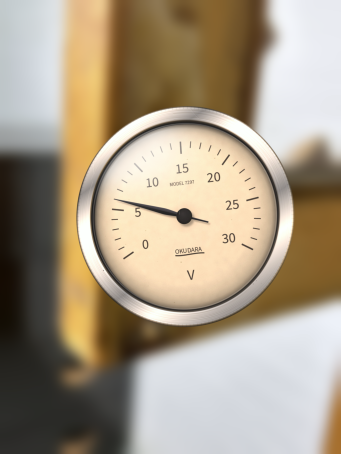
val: 6V
